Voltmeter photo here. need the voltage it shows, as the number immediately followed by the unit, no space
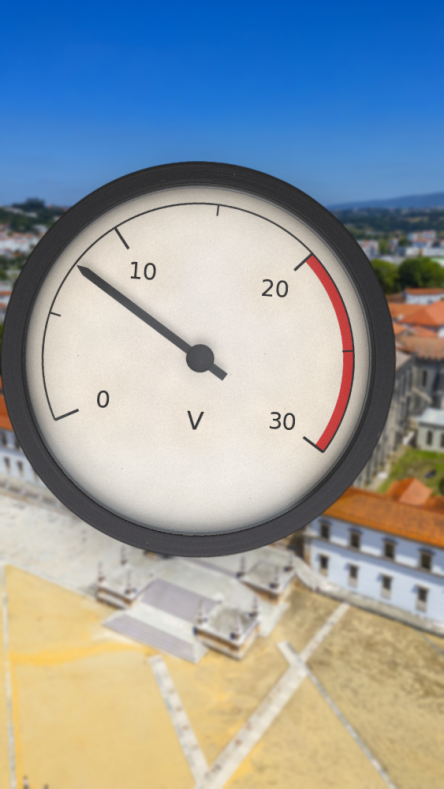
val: 7.5V
